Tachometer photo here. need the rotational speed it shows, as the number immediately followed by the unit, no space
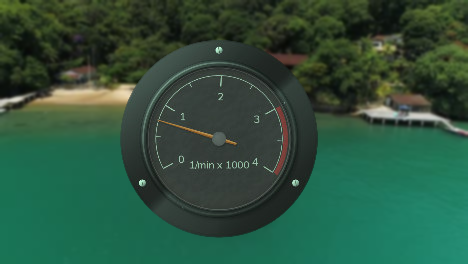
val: 750rpm
